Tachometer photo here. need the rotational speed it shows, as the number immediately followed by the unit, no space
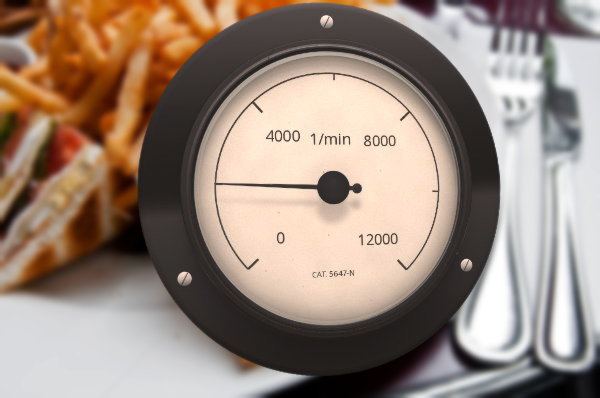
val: 2000rpm
